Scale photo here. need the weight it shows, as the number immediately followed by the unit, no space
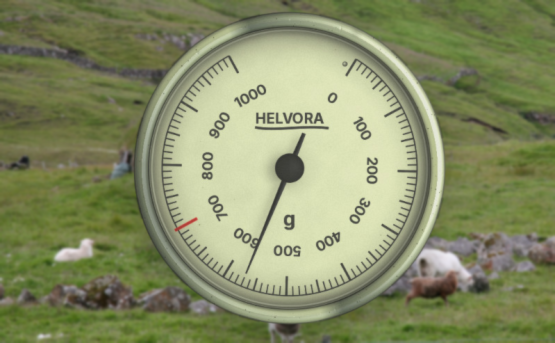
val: 570g
